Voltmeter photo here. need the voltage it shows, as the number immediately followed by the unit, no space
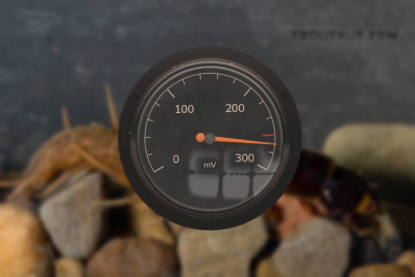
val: 270mV
